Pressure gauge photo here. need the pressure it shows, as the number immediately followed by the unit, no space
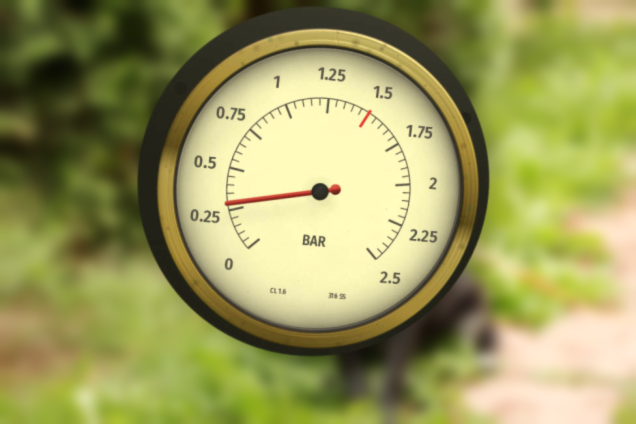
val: 0.3bar
